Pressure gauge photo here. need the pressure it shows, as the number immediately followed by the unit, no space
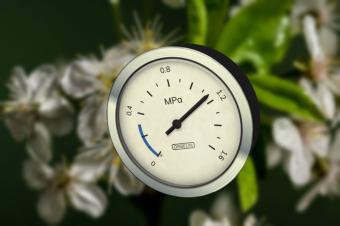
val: 1.15MPa
